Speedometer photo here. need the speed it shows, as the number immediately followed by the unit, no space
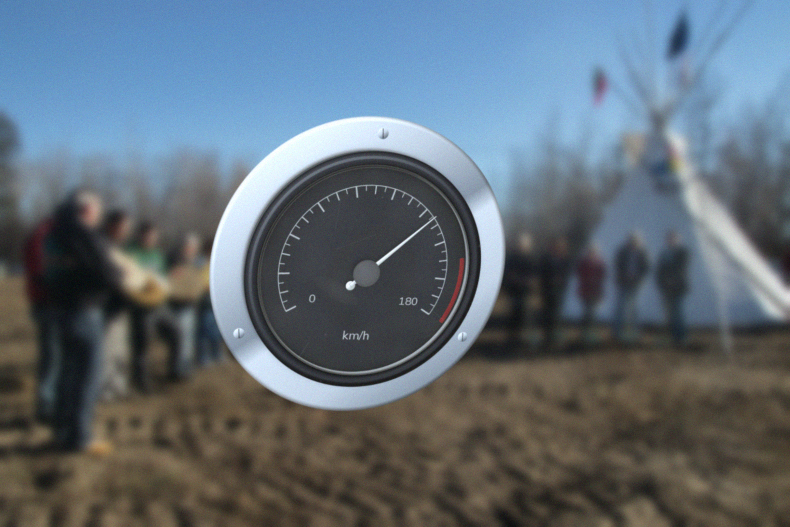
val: 125km/h
